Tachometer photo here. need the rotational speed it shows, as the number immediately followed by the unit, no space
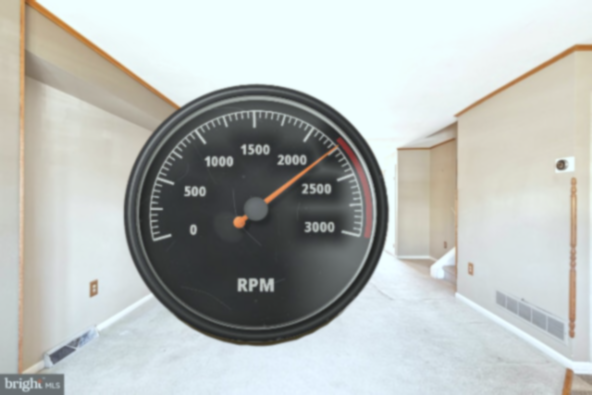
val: 2250rpm
